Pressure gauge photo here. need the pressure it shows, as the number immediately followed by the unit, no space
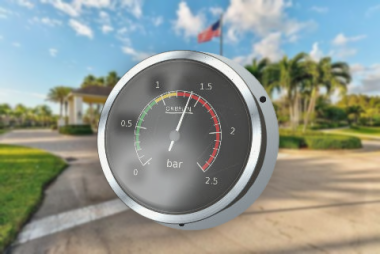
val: 1.4bar
